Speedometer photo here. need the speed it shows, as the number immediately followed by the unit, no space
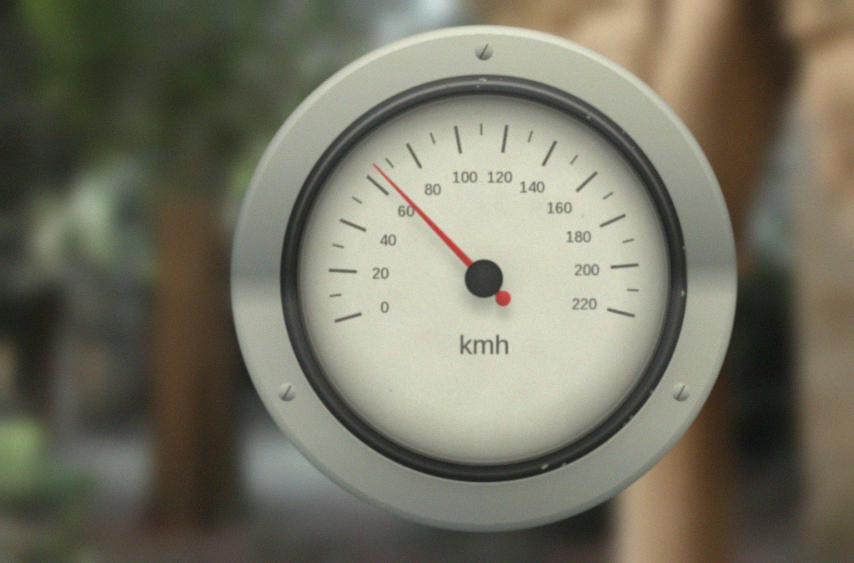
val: 65km/h
